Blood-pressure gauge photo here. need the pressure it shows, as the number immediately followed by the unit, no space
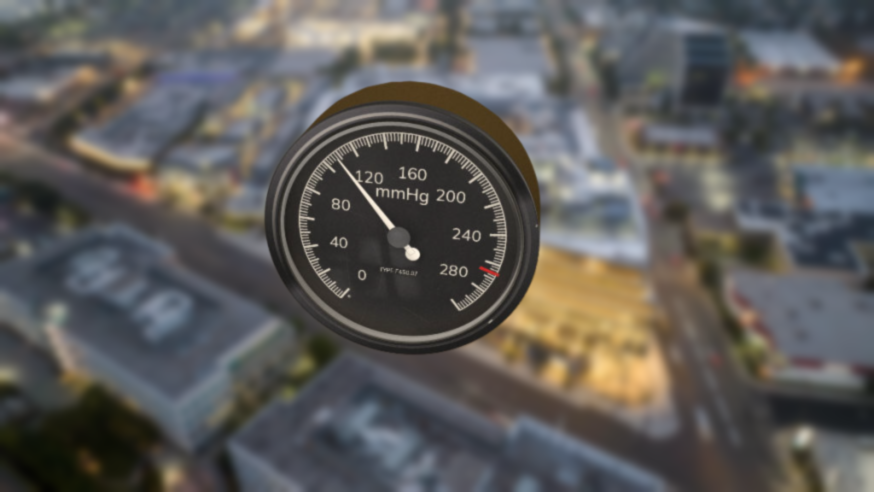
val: 110mmHg
